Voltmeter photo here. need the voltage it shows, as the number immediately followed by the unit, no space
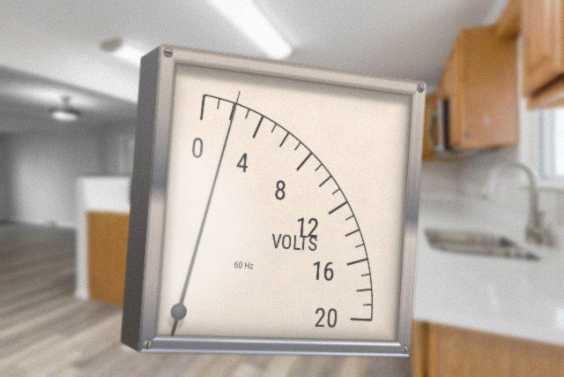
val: 2V
